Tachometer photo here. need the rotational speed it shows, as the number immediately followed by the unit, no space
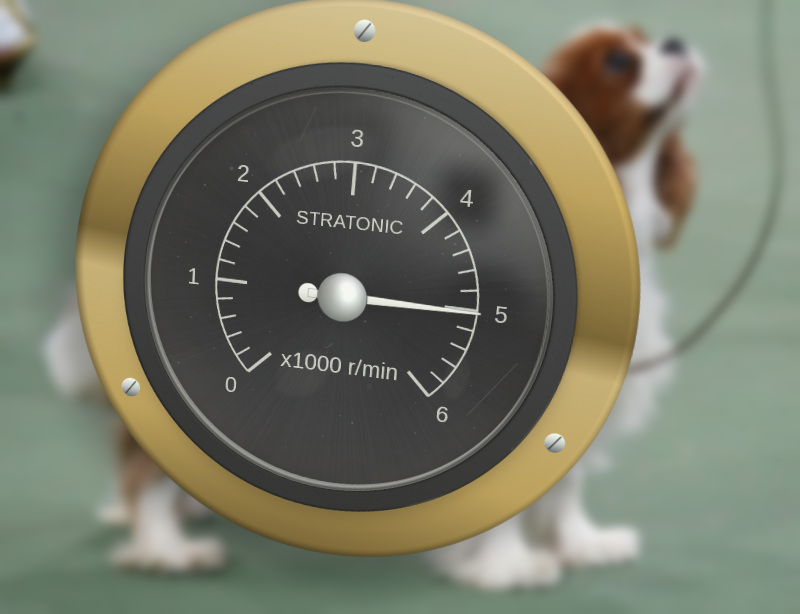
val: 5000rpm
